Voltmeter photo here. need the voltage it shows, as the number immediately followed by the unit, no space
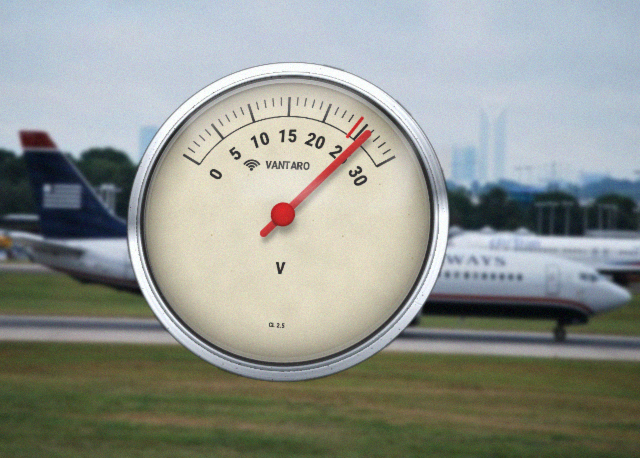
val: 26V
